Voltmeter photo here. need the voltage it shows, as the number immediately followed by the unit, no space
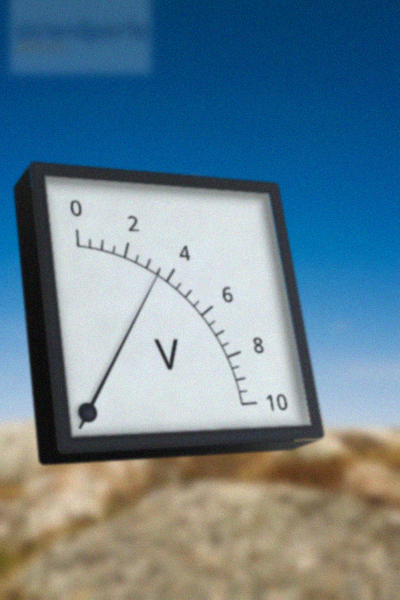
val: 3.5V
